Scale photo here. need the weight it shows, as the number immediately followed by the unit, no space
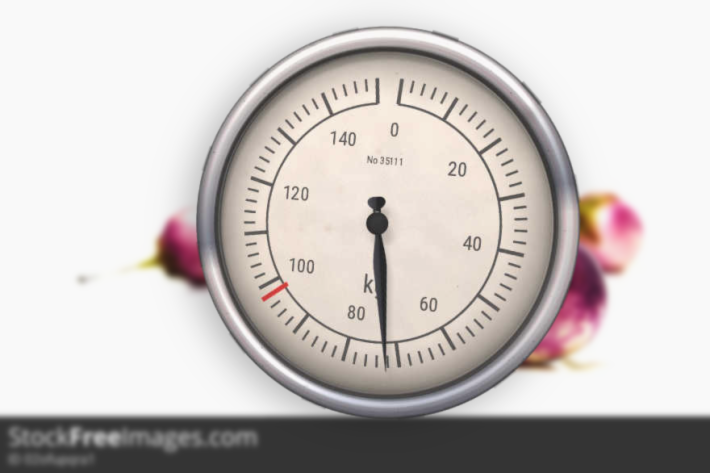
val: 72kg
